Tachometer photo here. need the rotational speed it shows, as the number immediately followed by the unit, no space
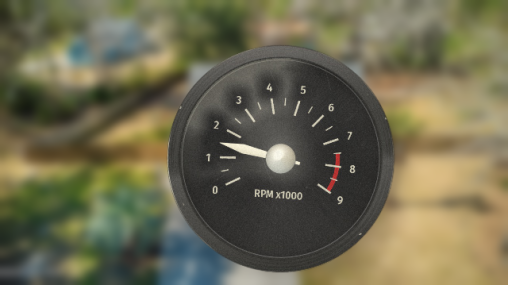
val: 1500rpm
